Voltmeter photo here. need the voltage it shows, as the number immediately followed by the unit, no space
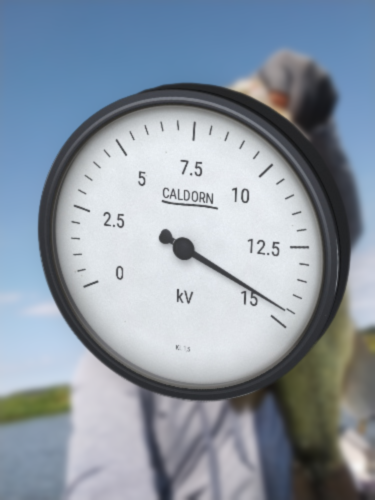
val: 14.5kV
